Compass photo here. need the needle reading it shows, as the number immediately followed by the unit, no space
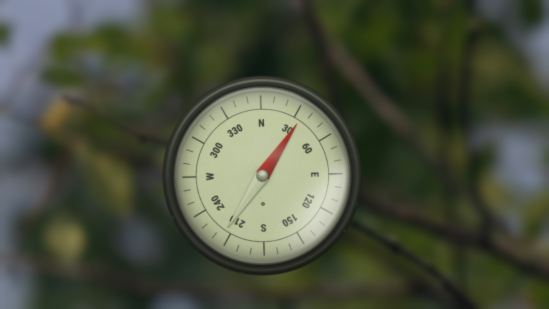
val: 35°
